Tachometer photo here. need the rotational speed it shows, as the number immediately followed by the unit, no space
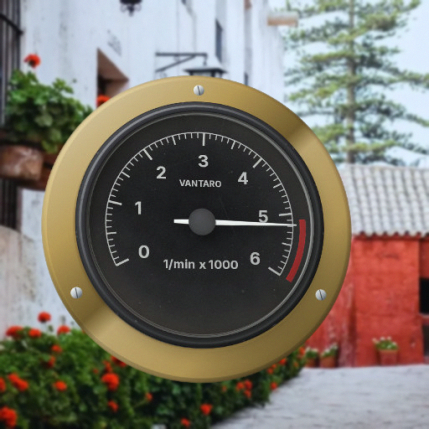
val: 5200rpm
